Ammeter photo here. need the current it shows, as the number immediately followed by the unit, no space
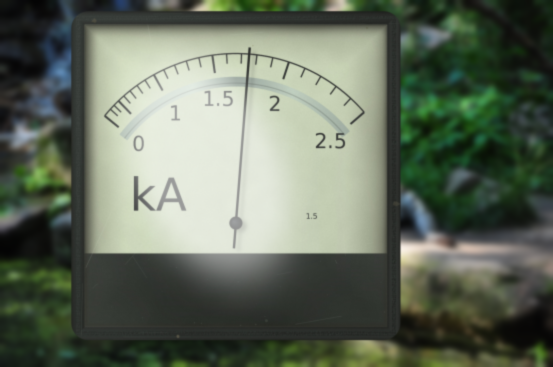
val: 1.75kA
